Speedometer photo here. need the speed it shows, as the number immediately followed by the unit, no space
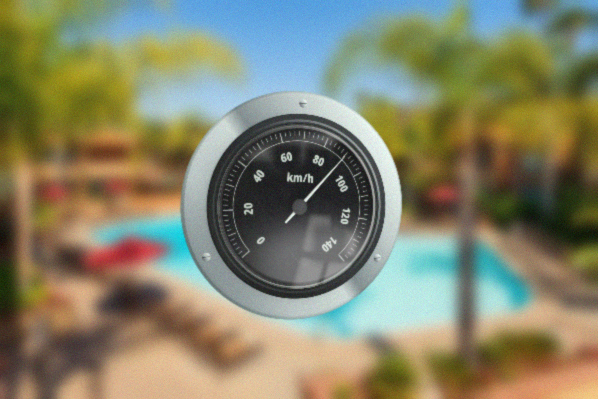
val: 90km/h
